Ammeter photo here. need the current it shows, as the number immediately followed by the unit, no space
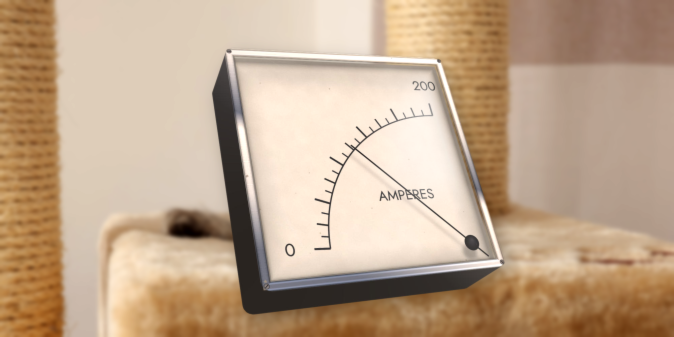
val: 100A
